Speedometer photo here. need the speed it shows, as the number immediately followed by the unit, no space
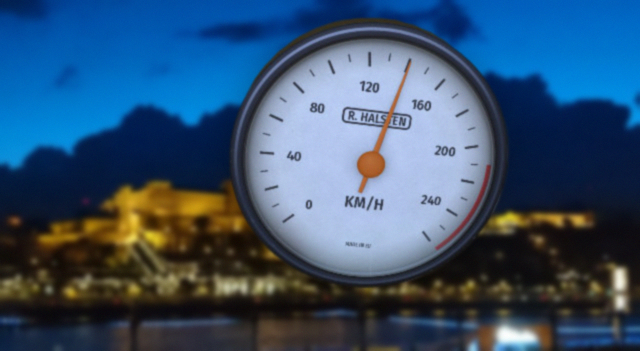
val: 140km/h
